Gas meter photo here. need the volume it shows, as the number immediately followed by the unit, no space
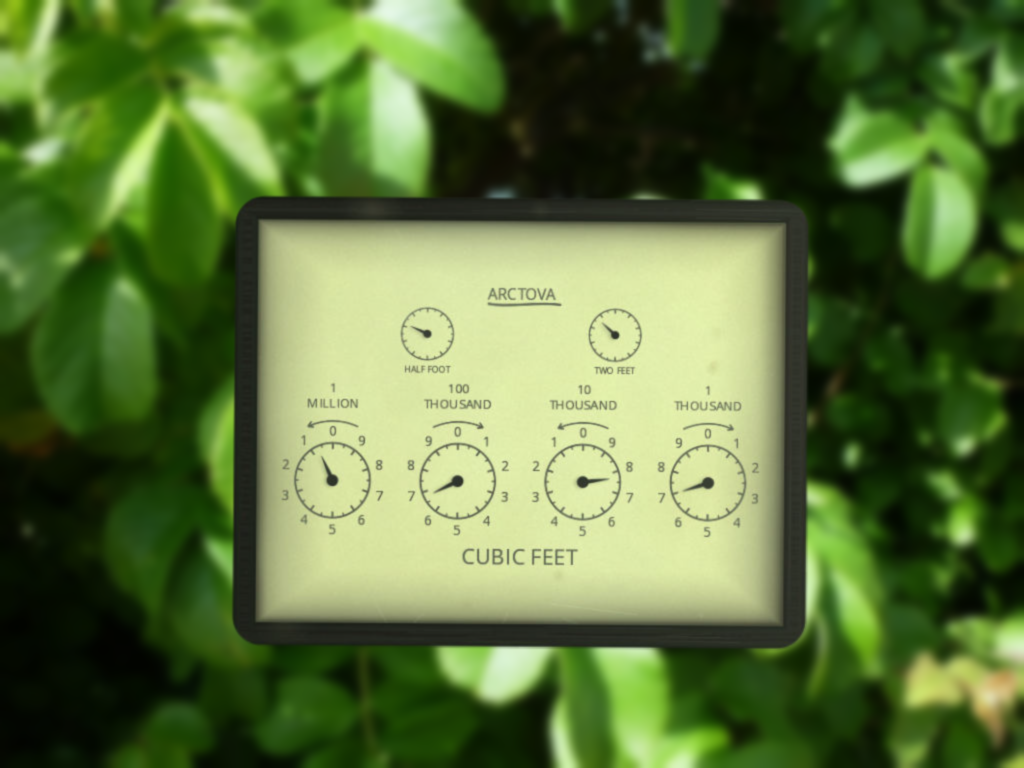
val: 67700ft³
